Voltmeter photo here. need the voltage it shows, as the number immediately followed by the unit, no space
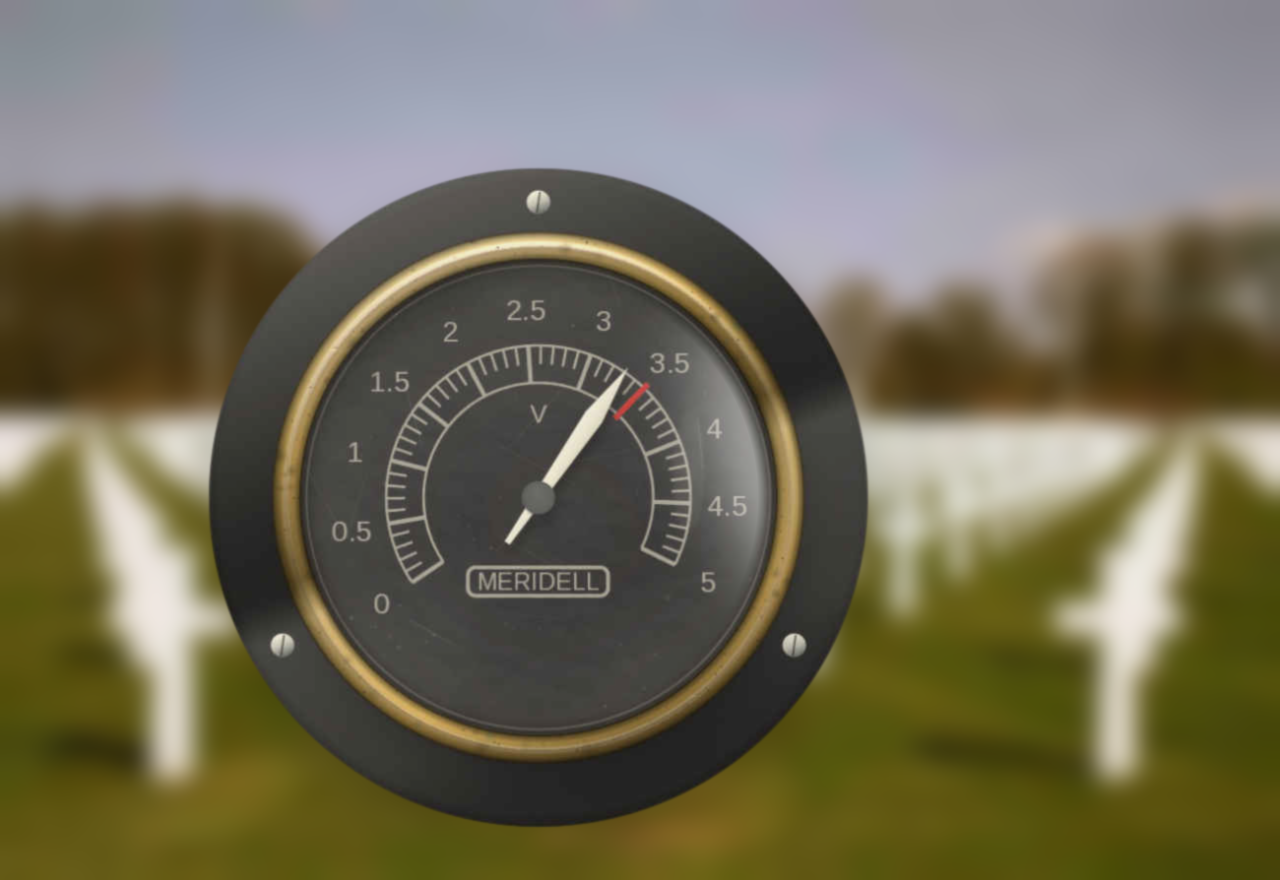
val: 3.3V
